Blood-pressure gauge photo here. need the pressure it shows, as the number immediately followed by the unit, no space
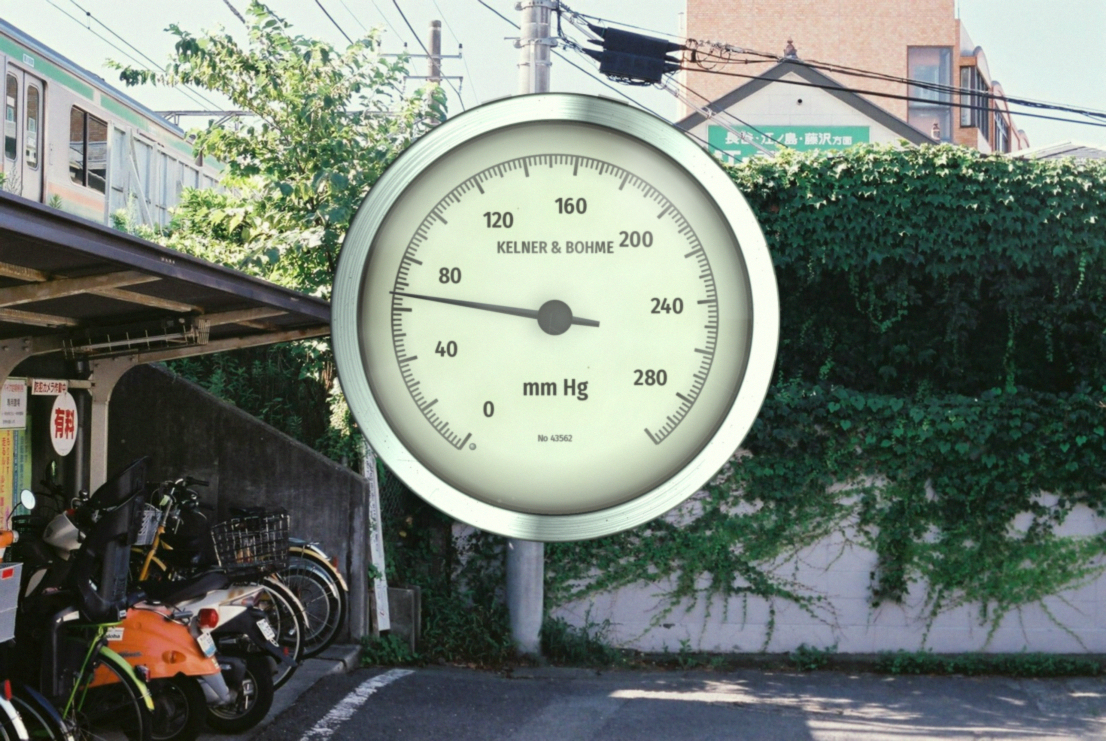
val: 66mmHg
